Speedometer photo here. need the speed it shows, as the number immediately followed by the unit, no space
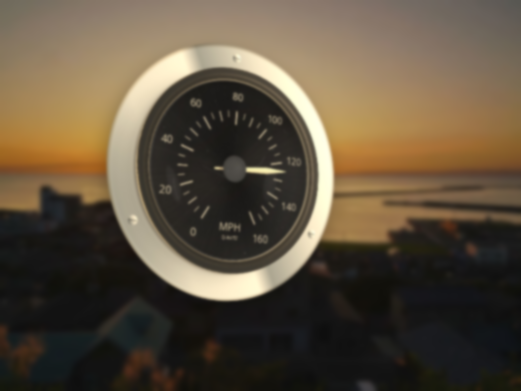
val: 125mph
